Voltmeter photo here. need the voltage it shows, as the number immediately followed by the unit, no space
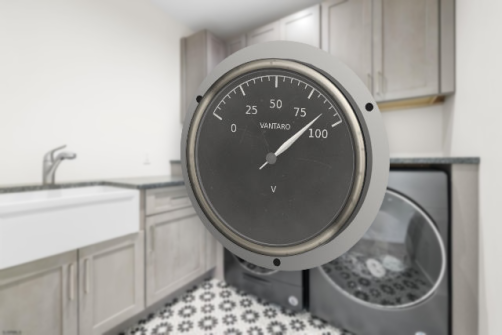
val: 90V
